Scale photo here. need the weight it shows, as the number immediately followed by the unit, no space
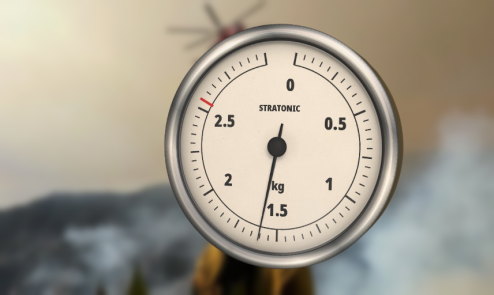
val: 1.6kg
